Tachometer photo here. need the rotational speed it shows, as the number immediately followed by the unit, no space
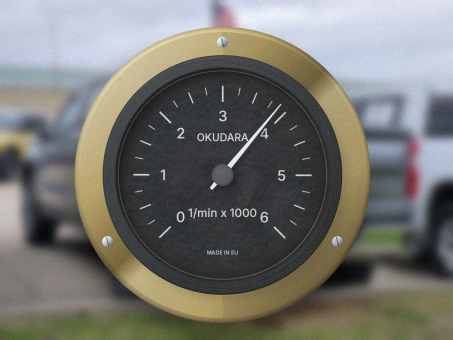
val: 3875rpm
